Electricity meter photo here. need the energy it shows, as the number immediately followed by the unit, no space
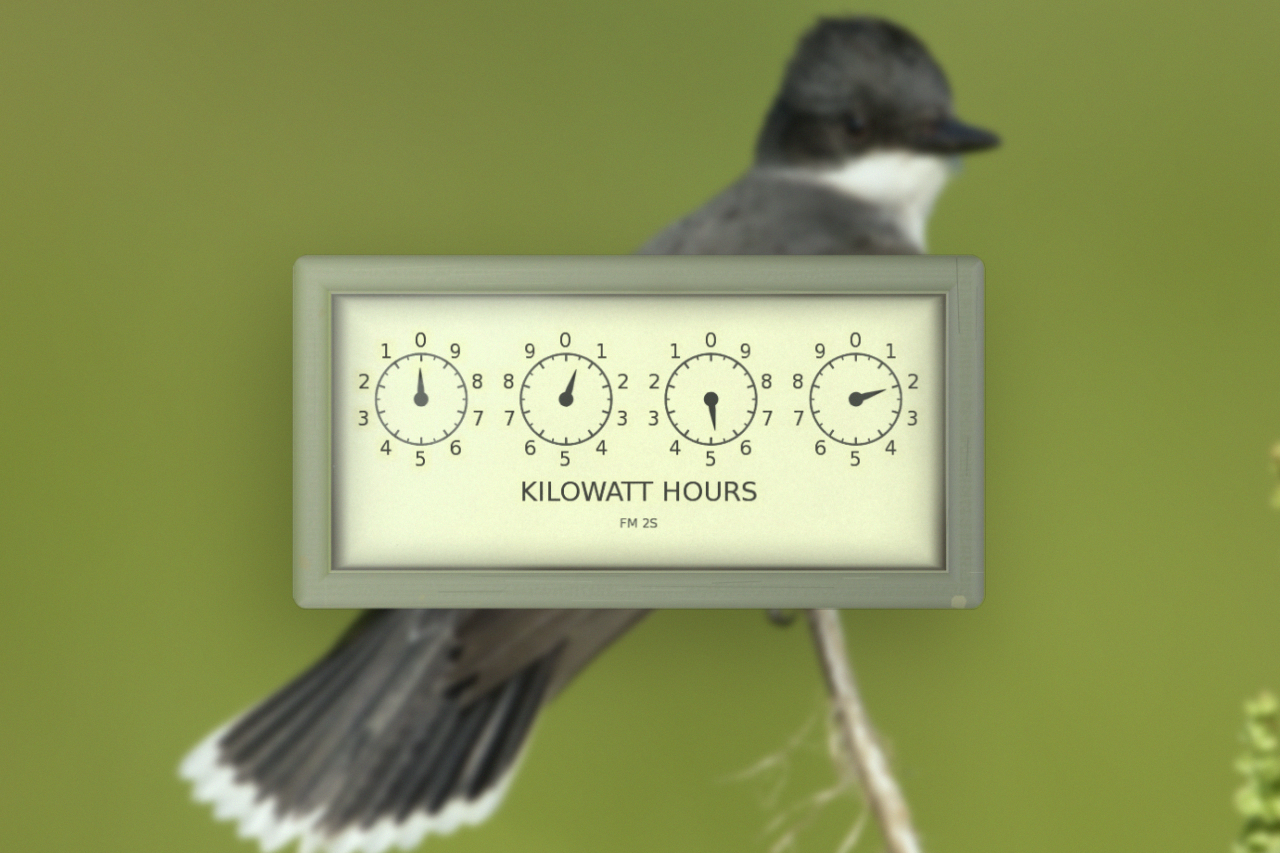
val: 52kWh
